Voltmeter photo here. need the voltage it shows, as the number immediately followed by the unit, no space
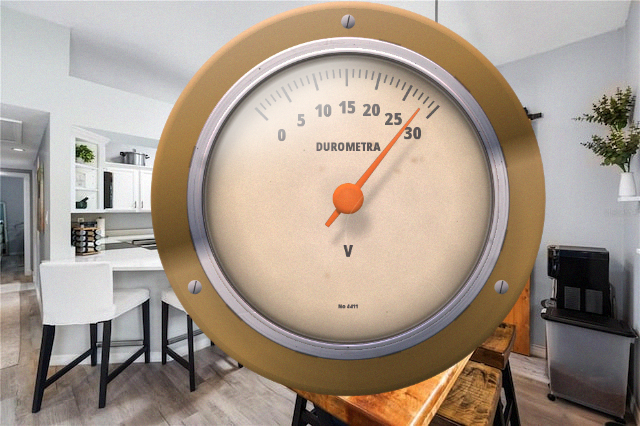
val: 28V
